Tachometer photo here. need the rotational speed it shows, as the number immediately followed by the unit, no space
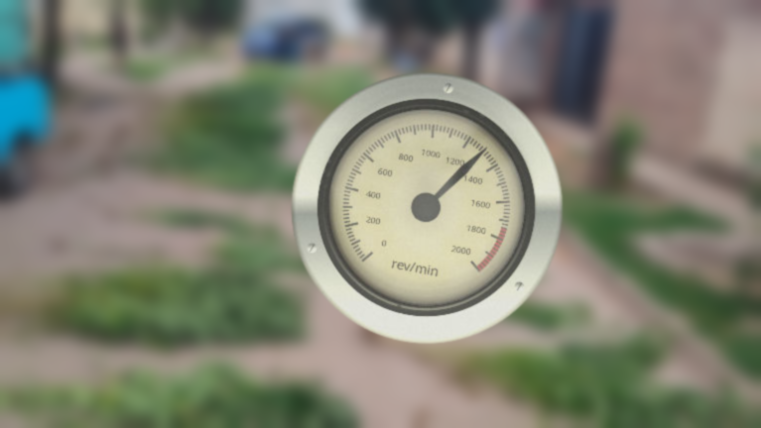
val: 1300rpm
